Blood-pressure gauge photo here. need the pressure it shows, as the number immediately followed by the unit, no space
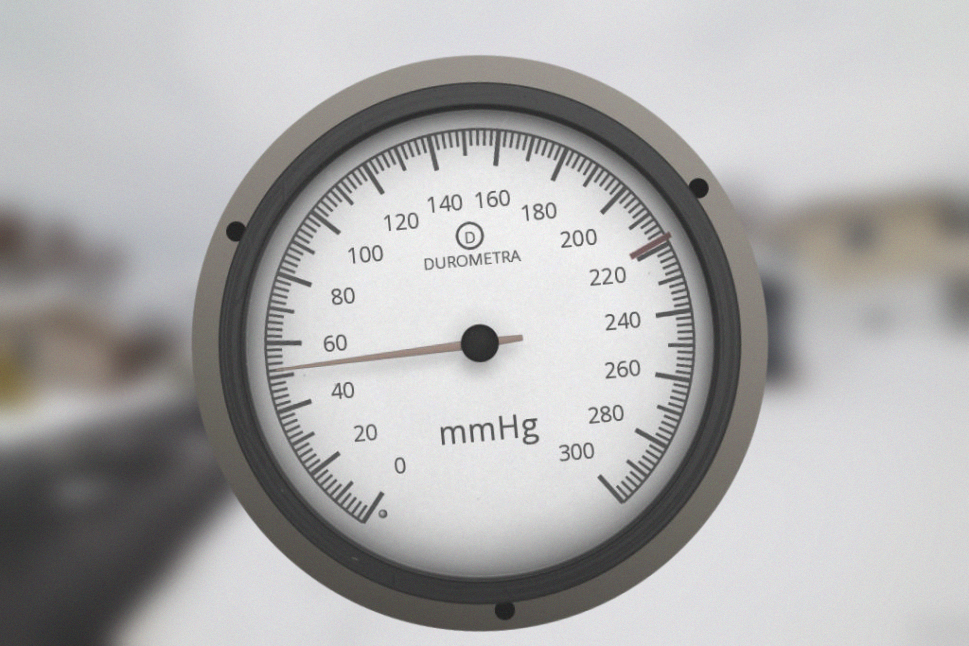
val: 52mmHg
